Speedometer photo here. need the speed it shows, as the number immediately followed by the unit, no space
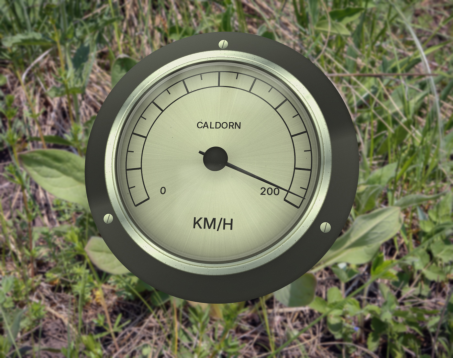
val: 195km/h
